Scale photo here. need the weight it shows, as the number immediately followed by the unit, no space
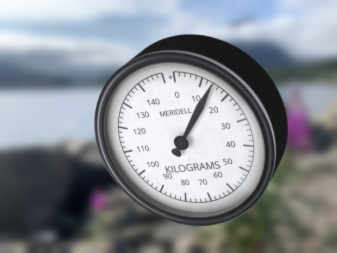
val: 14kg
